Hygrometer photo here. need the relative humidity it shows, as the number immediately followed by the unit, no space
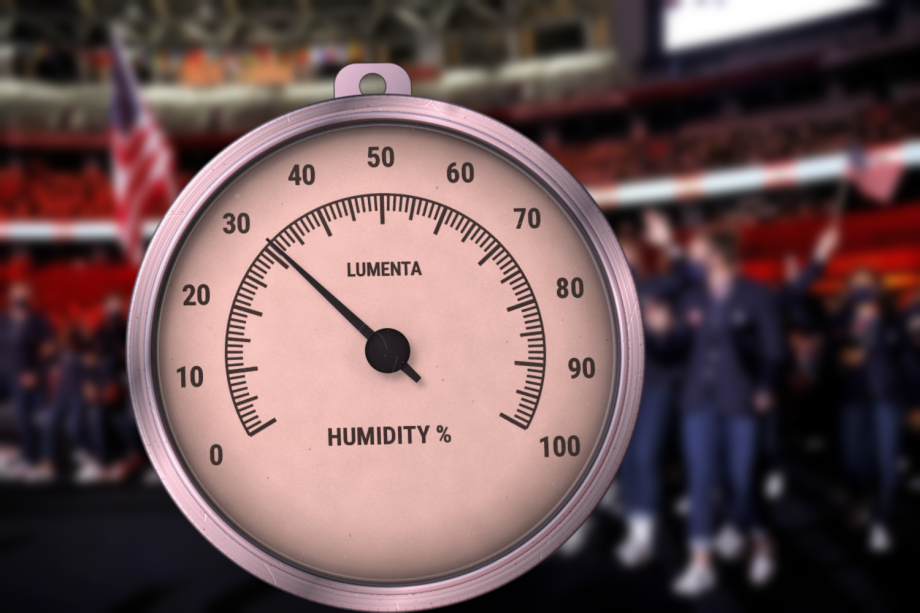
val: 31%
